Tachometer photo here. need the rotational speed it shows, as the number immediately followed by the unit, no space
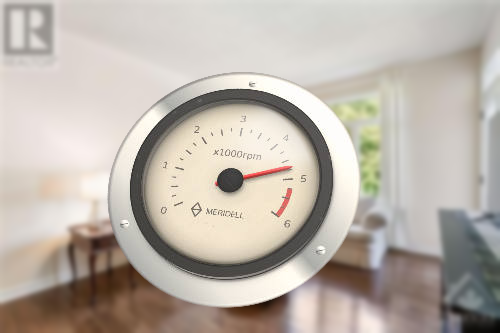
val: 4750rpm
